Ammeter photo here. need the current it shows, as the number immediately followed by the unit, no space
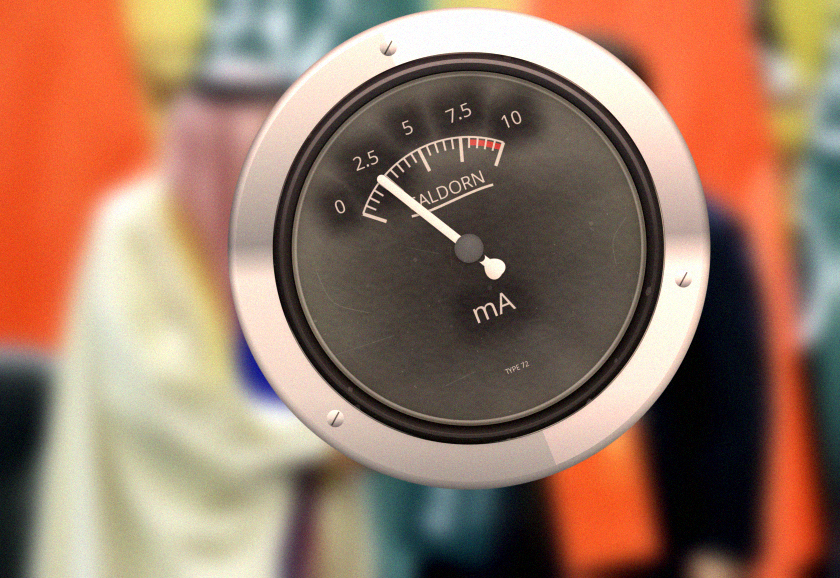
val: 2.25mA
